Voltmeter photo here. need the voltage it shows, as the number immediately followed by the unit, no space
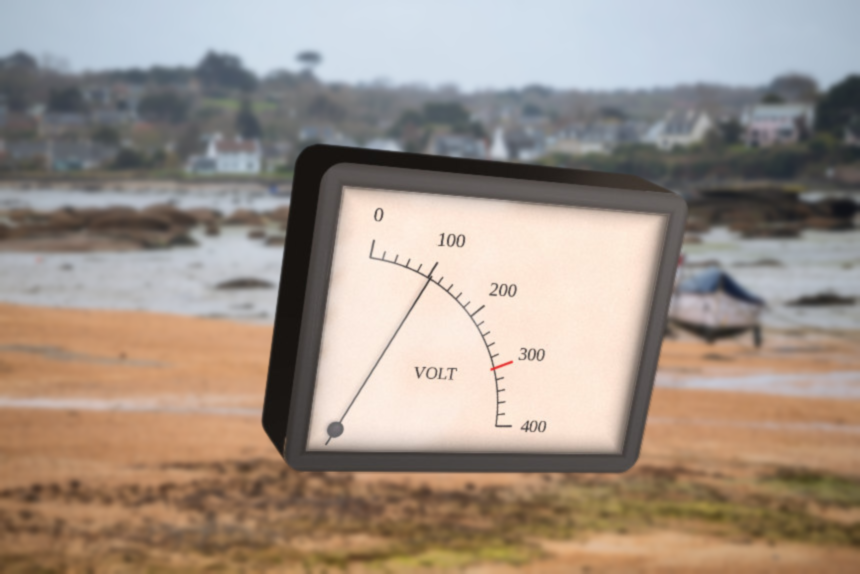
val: 100V
